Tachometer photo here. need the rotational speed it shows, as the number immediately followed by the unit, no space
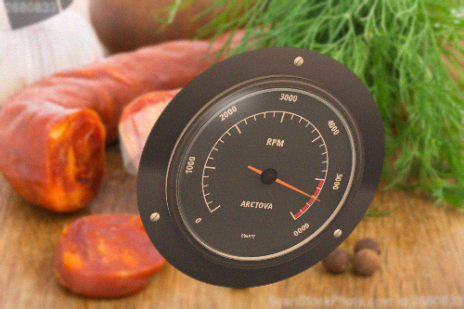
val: 5400rpm
